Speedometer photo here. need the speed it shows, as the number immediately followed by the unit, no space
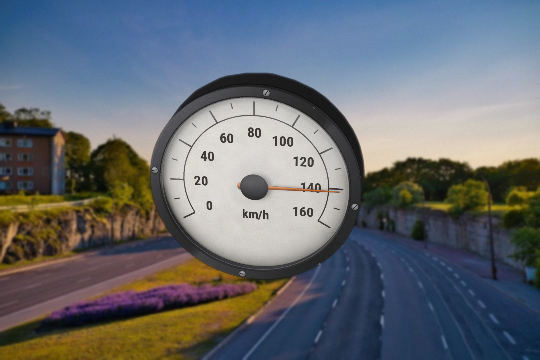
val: 140km/h
